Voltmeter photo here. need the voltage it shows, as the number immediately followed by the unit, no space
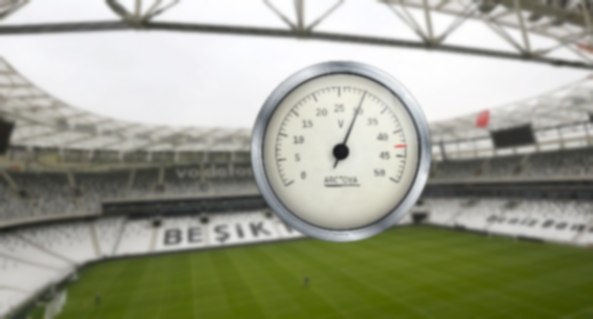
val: 30V
